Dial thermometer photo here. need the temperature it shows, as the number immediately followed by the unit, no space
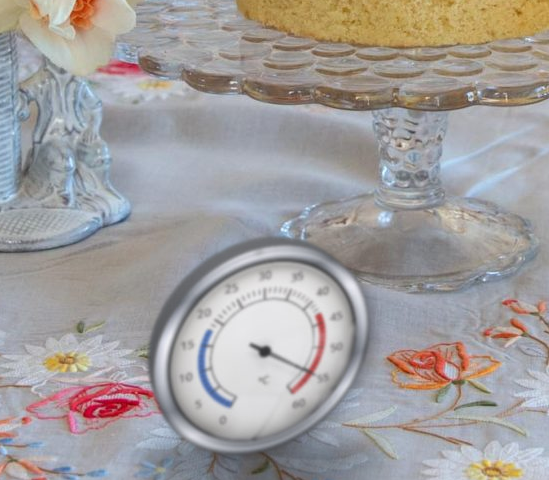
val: 55°C
